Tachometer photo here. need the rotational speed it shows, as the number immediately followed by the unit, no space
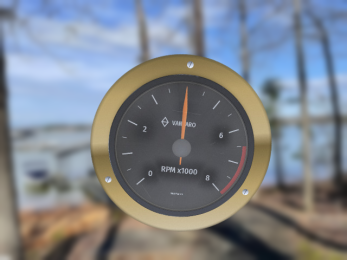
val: 4000rpm
